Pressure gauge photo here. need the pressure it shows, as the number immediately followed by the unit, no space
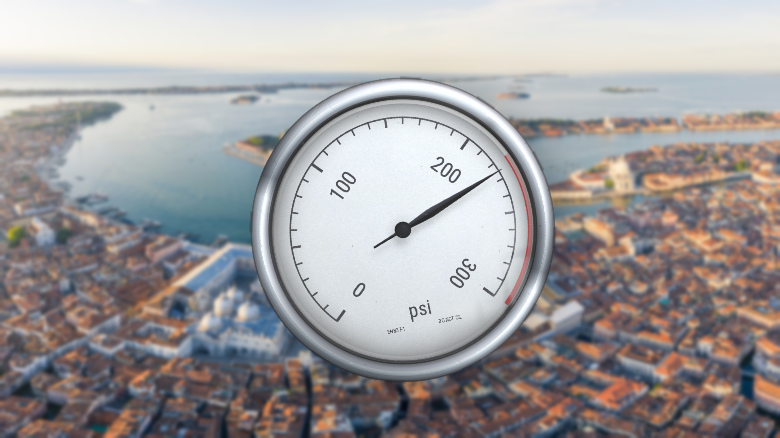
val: 225psi
